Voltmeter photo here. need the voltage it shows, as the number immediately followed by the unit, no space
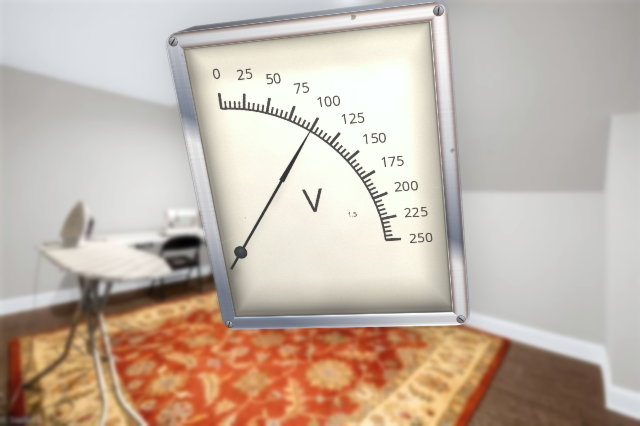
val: 100V
